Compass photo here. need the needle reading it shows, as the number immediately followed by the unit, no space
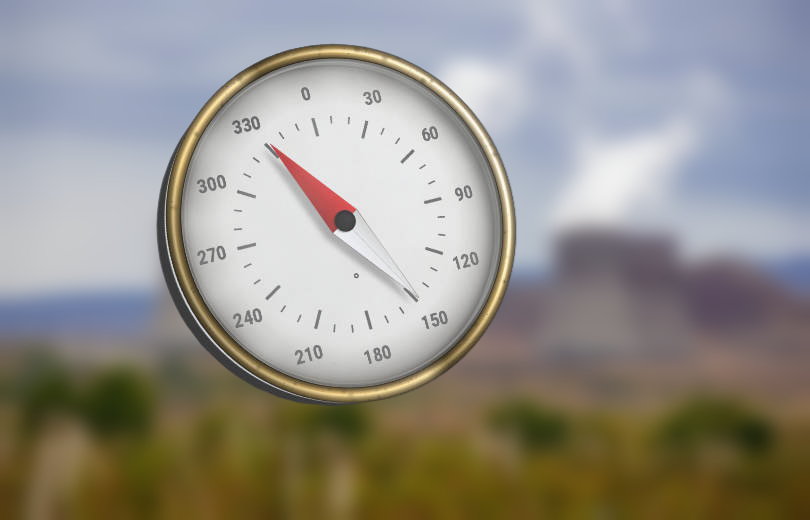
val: 330°
